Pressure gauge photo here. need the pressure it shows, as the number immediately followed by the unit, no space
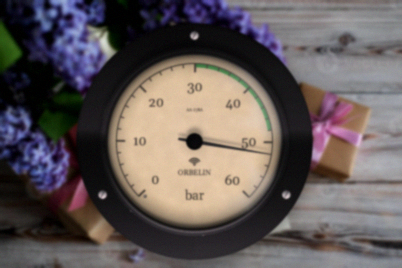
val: 52bar
